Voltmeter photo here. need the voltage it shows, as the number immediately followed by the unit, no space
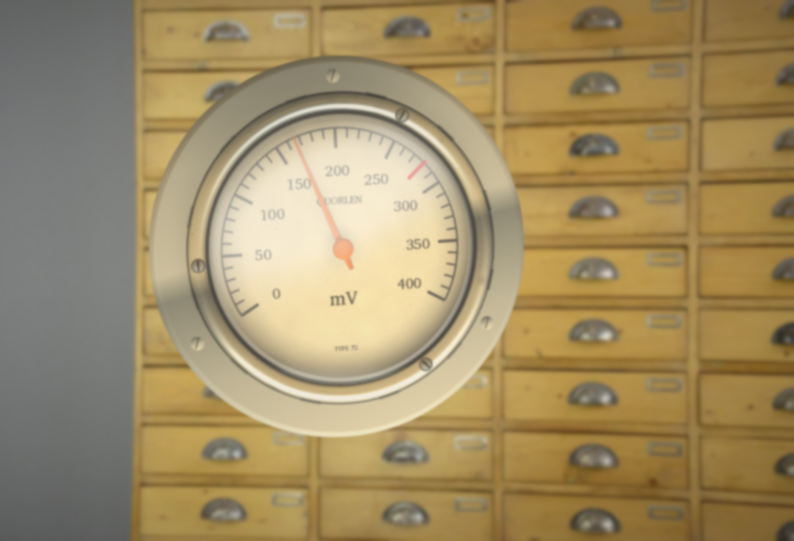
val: 165mV
